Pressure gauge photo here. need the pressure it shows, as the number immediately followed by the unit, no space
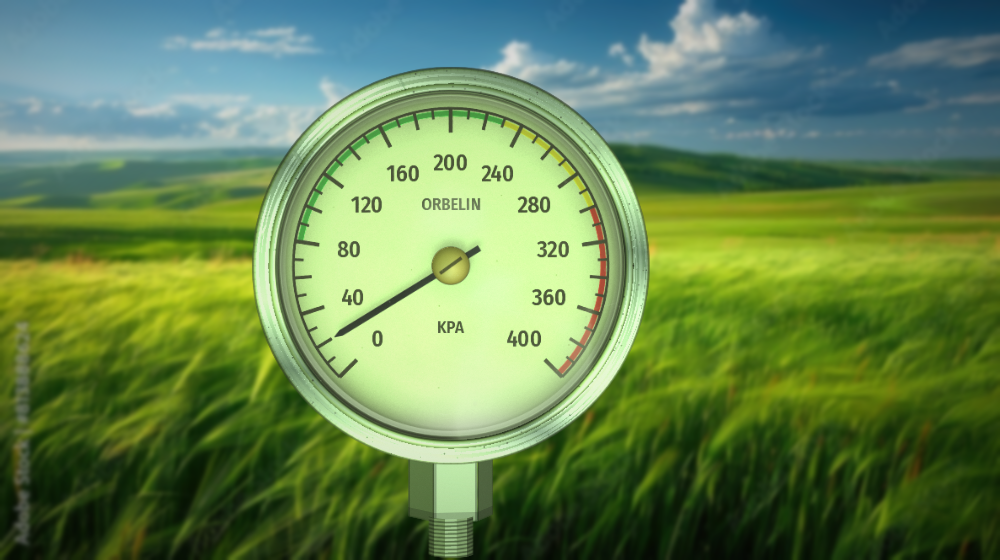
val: 20kPa
